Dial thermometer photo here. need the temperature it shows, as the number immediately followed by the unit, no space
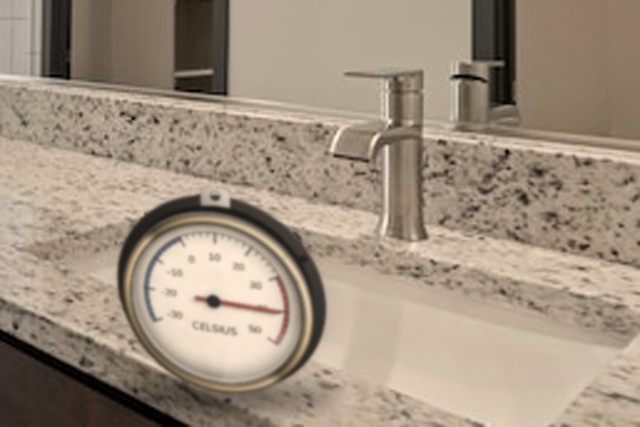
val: 40°C
